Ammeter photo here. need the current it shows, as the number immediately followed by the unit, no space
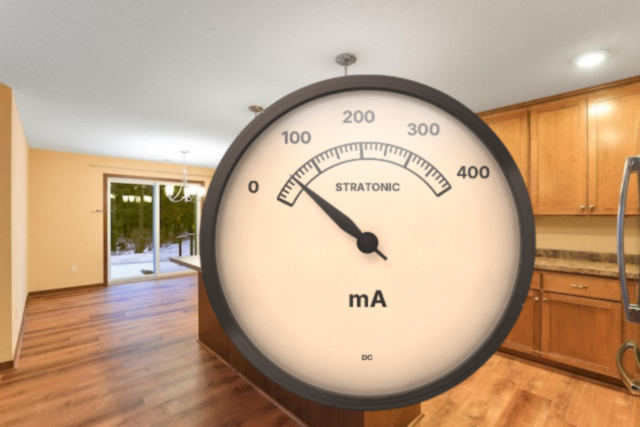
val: 50mA
